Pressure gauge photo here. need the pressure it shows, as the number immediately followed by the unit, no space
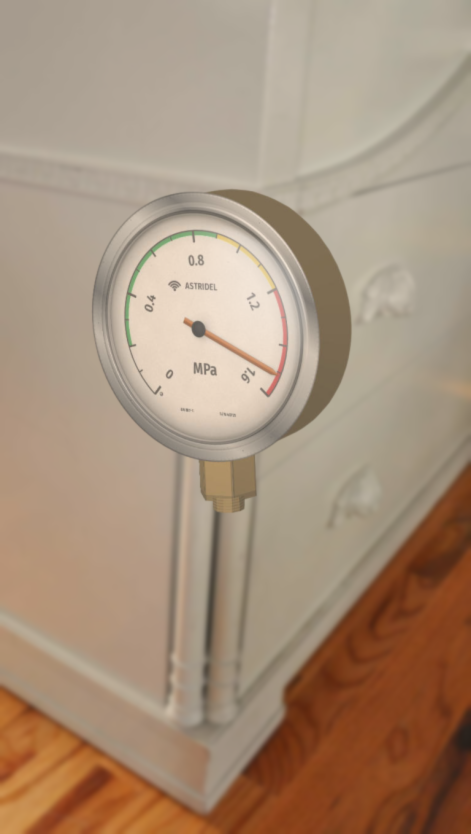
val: 1.5MPa
